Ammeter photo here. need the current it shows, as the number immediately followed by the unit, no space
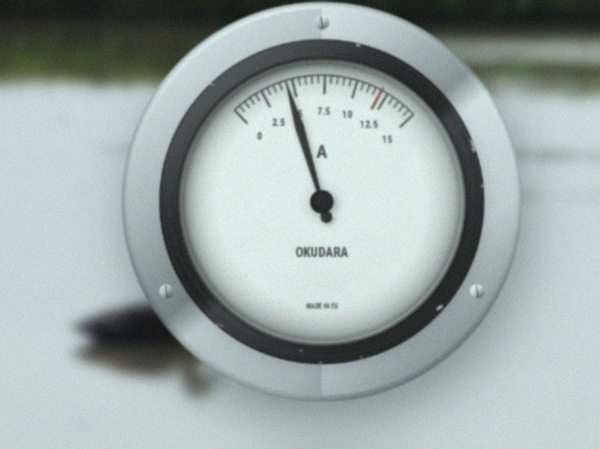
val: 4.5A
